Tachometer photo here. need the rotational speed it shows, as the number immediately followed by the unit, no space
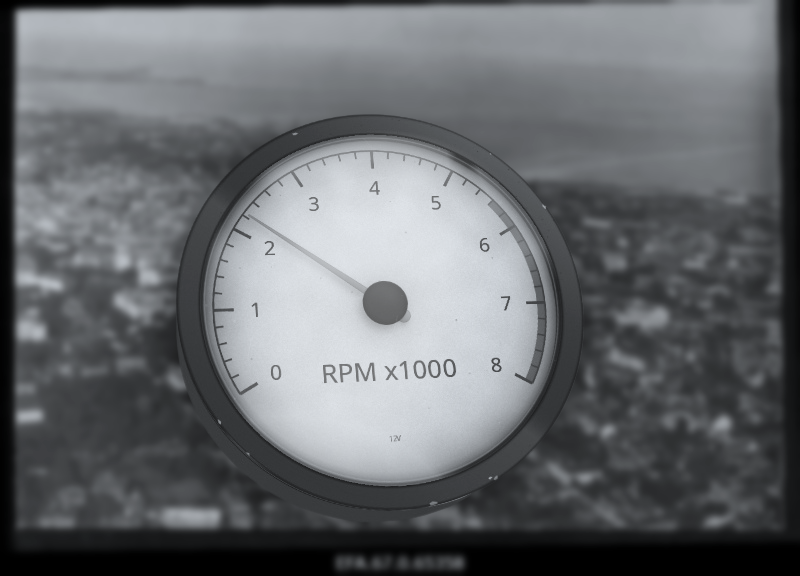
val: 2200rpm
